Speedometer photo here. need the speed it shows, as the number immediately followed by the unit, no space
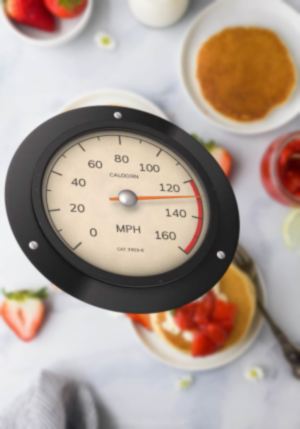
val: 130mph
